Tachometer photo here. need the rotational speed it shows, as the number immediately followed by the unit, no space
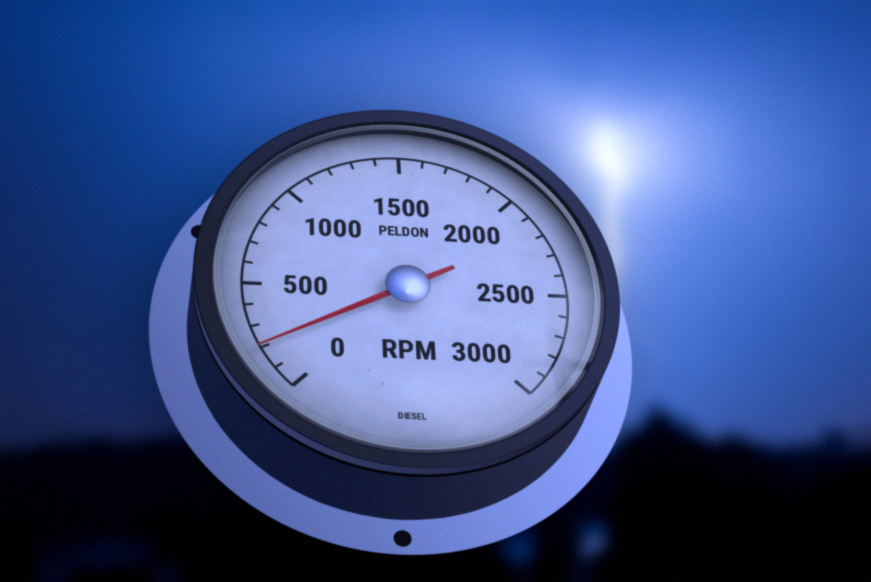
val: 200rpm
